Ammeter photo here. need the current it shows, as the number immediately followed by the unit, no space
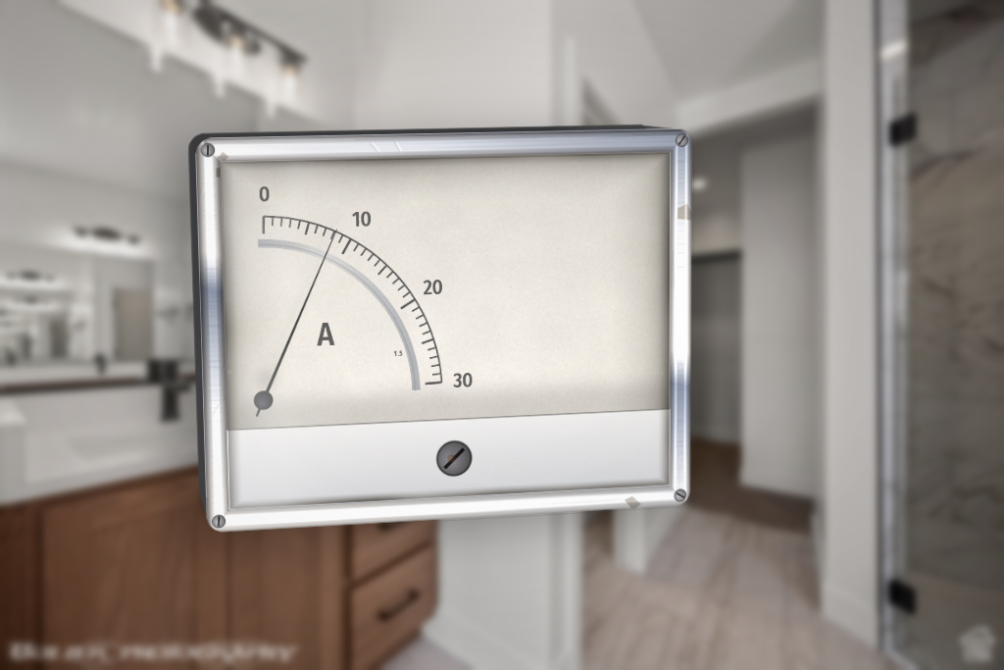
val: 8A
